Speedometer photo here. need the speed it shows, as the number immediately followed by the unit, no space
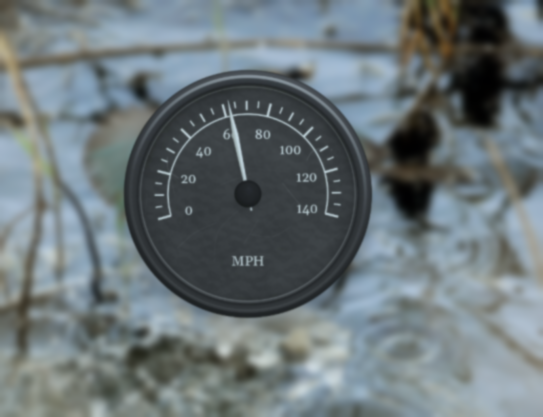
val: 62.5mph
